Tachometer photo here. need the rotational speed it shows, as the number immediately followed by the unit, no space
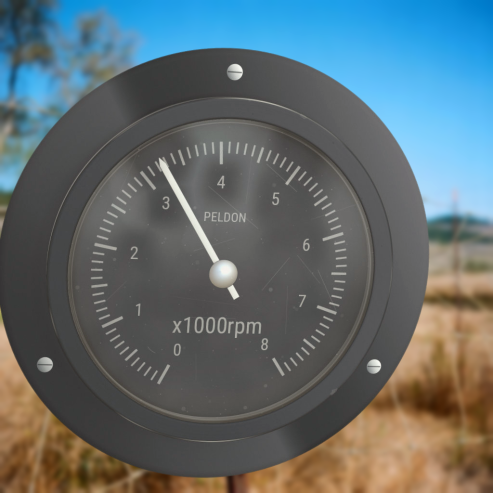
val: 3250rpm
